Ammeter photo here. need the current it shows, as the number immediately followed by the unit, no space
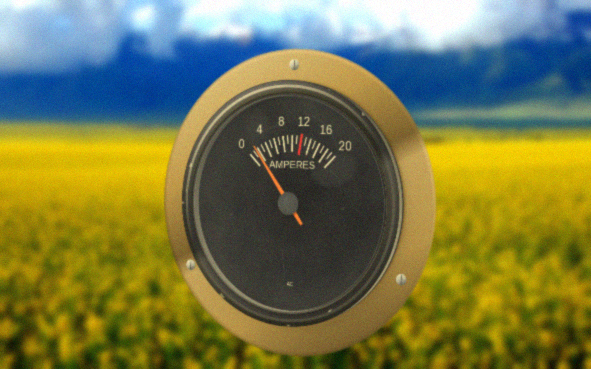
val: 2A
